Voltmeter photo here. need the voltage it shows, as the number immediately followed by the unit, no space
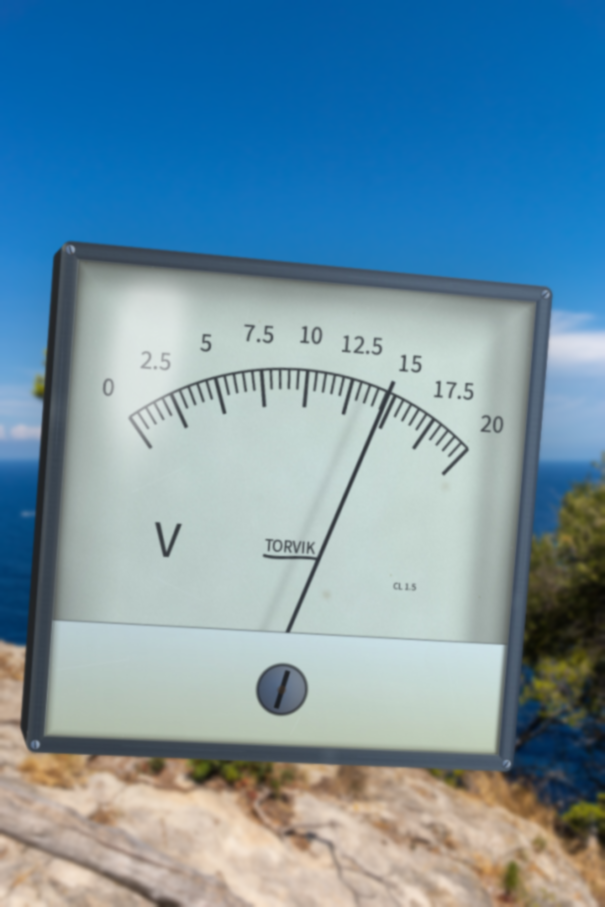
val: 14.5V
